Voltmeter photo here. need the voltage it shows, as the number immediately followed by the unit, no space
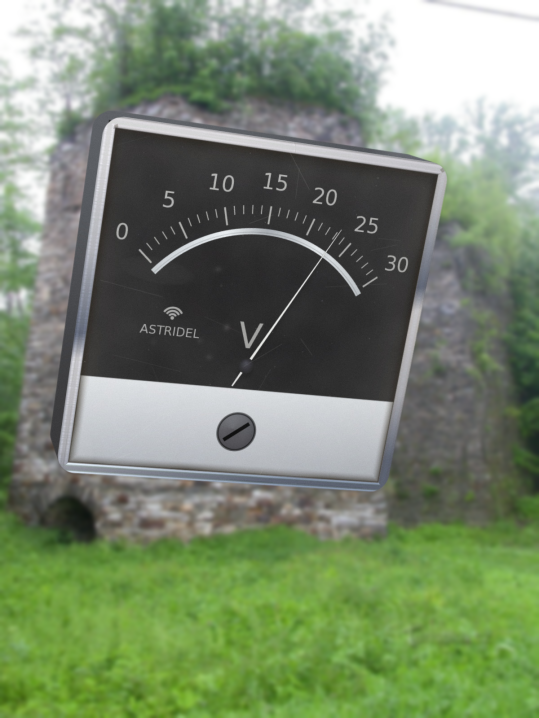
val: 23V
